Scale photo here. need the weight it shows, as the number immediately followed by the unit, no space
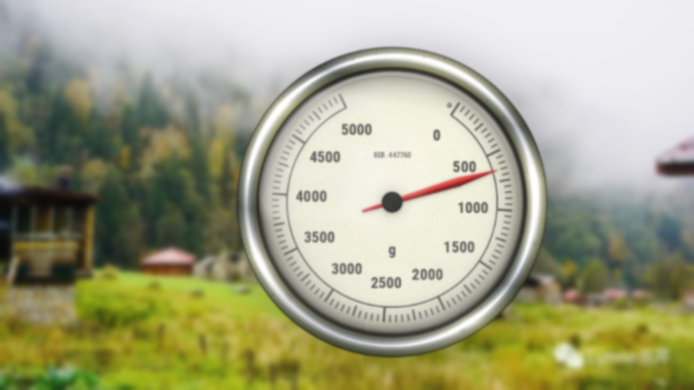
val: 650g
